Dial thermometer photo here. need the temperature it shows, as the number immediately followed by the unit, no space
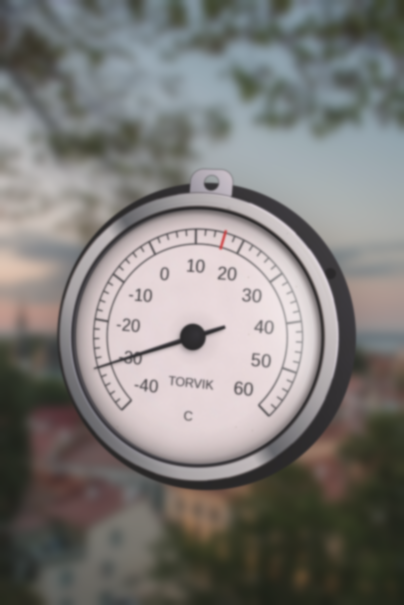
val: -30°C
